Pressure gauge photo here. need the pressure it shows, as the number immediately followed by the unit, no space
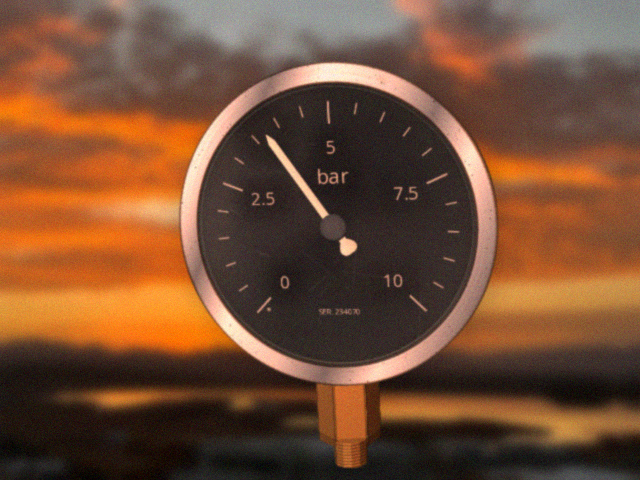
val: 3.75bar
